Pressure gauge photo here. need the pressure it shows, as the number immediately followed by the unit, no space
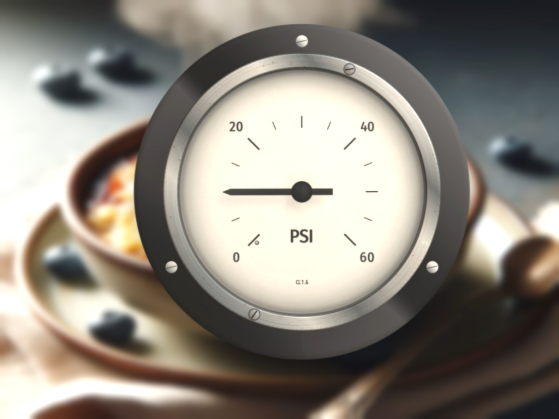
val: 10psi
